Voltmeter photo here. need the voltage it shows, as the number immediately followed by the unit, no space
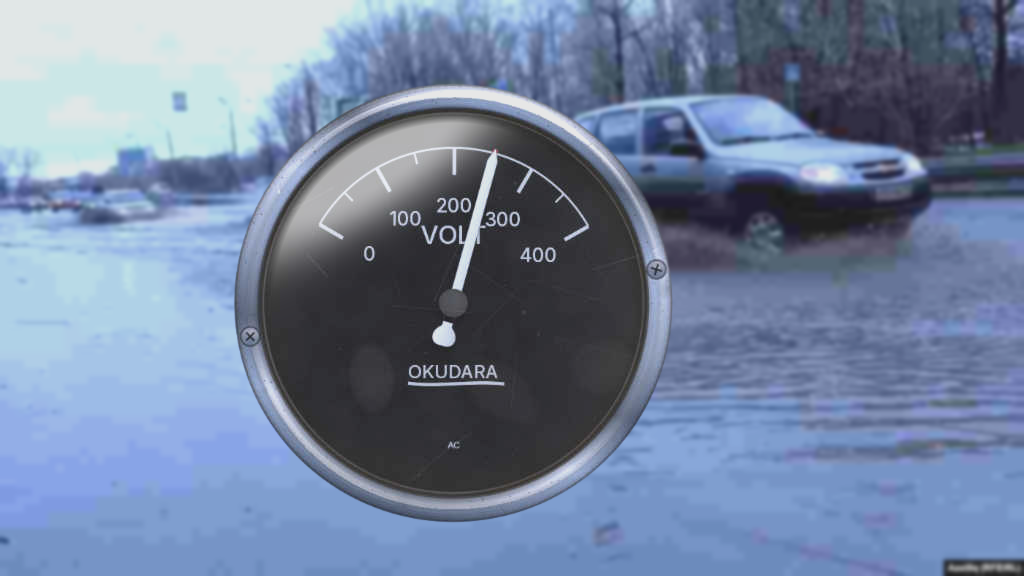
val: 250V
